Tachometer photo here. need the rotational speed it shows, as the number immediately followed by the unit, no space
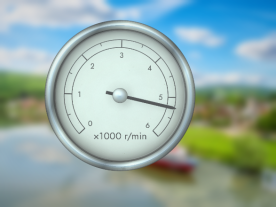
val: 5250rpm
